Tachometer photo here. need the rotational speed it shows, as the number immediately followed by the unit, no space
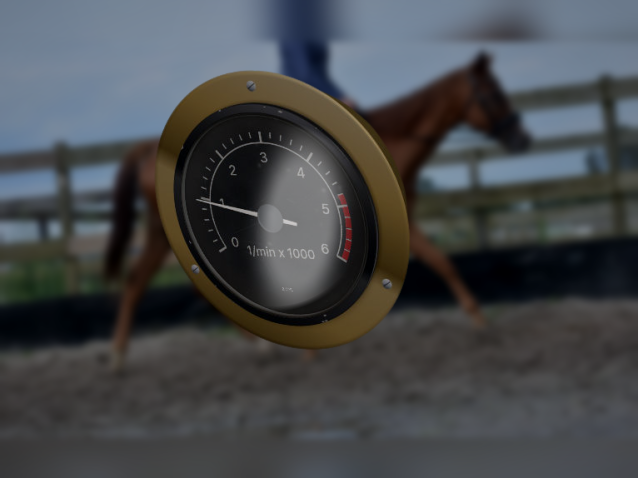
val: 1000rpm
